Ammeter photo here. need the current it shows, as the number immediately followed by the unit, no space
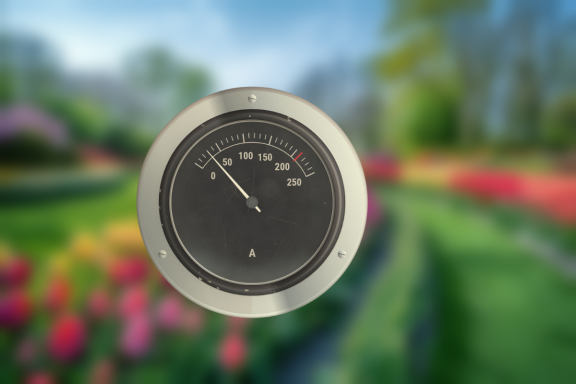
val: 30A
